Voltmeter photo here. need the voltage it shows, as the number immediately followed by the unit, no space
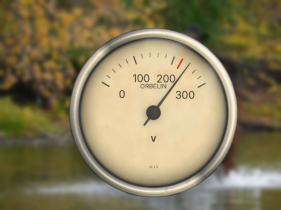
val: 240V
